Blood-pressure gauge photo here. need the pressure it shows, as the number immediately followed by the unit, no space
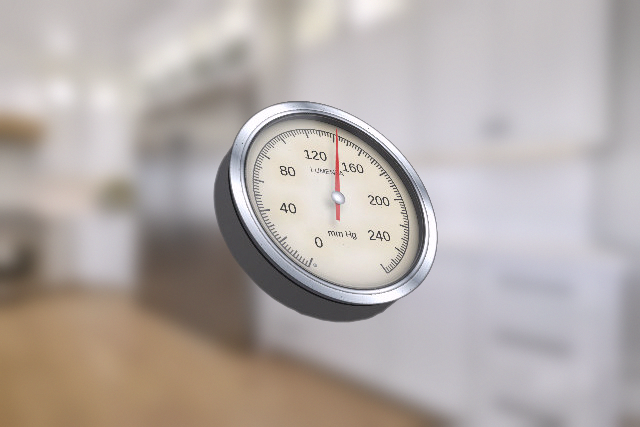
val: 140mmHg
